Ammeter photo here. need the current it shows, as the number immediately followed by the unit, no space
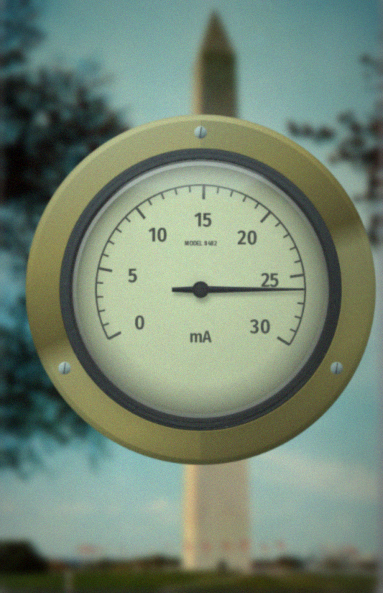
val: 26mA
